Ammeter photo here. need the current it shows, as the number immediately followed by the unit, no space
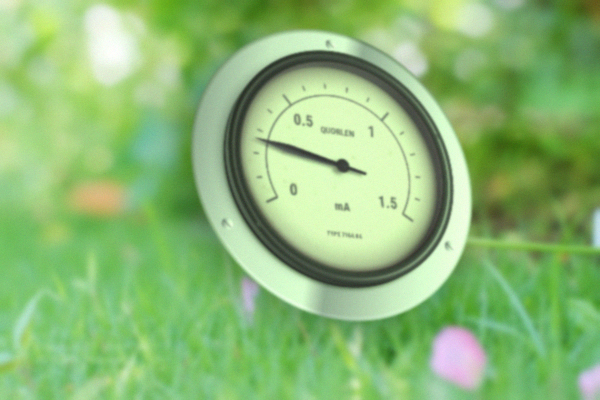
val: 0.25mA
